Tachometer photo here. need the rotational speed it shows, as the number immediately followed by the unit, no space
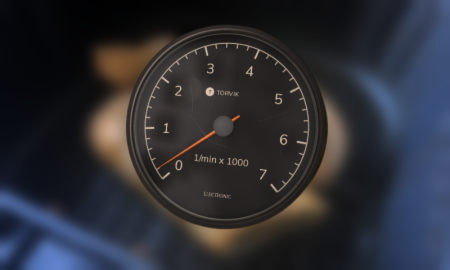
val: 200rpm
